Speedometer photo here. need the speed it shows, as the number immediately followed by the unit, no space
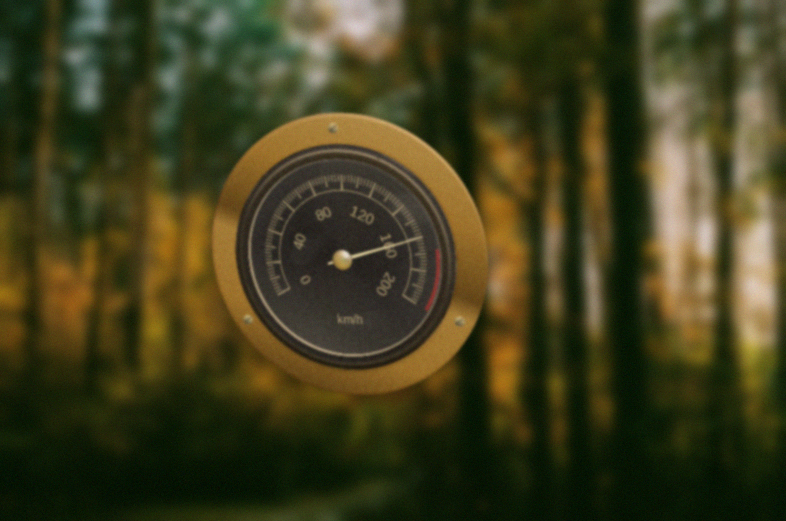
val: 160km/h
